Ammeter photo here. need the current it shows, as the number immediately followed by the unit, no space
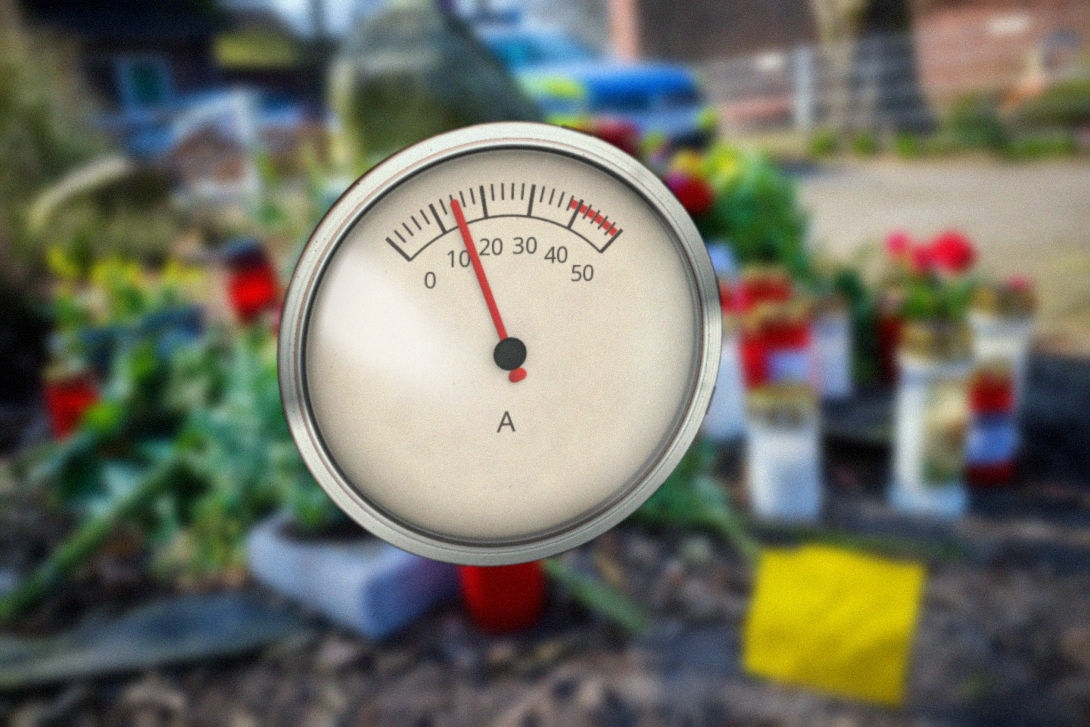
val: 14A
